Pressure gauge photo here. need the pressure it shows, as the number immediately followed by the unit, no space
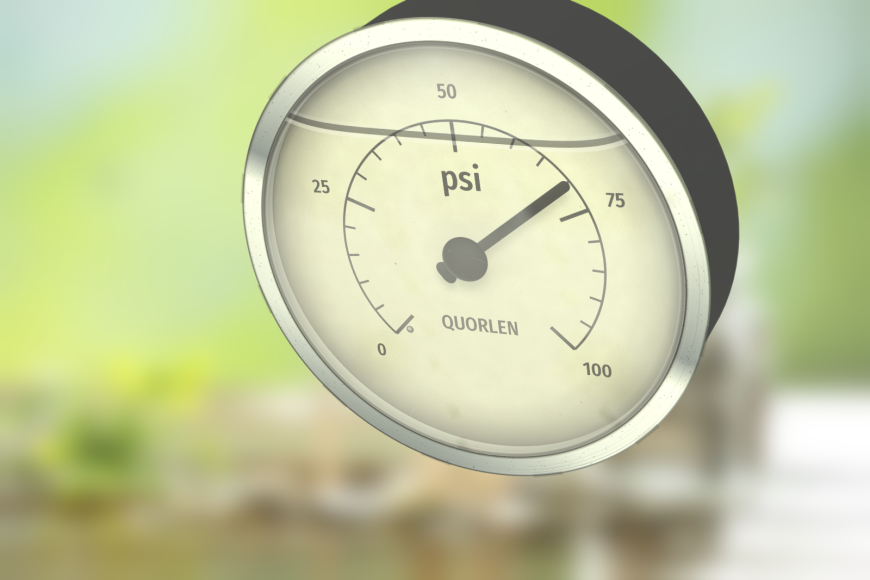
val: 70psi
